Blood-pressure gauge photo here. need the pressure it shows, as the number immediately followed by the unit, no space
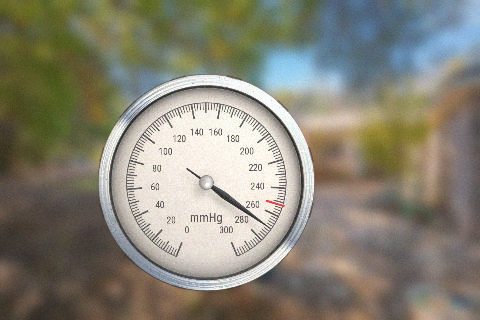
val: 270mmHg
